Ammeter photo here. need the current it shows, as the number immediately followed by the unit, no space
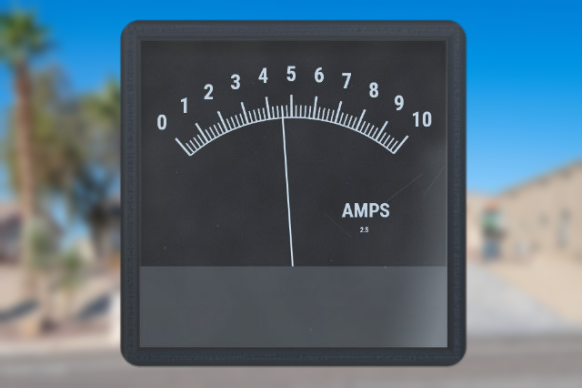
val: 4.6A
